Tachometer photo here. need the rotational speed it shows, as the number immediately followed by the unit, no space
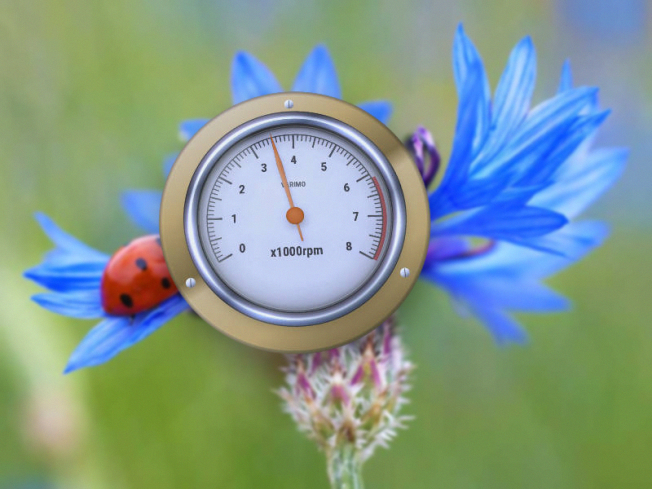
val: 3500rpm
